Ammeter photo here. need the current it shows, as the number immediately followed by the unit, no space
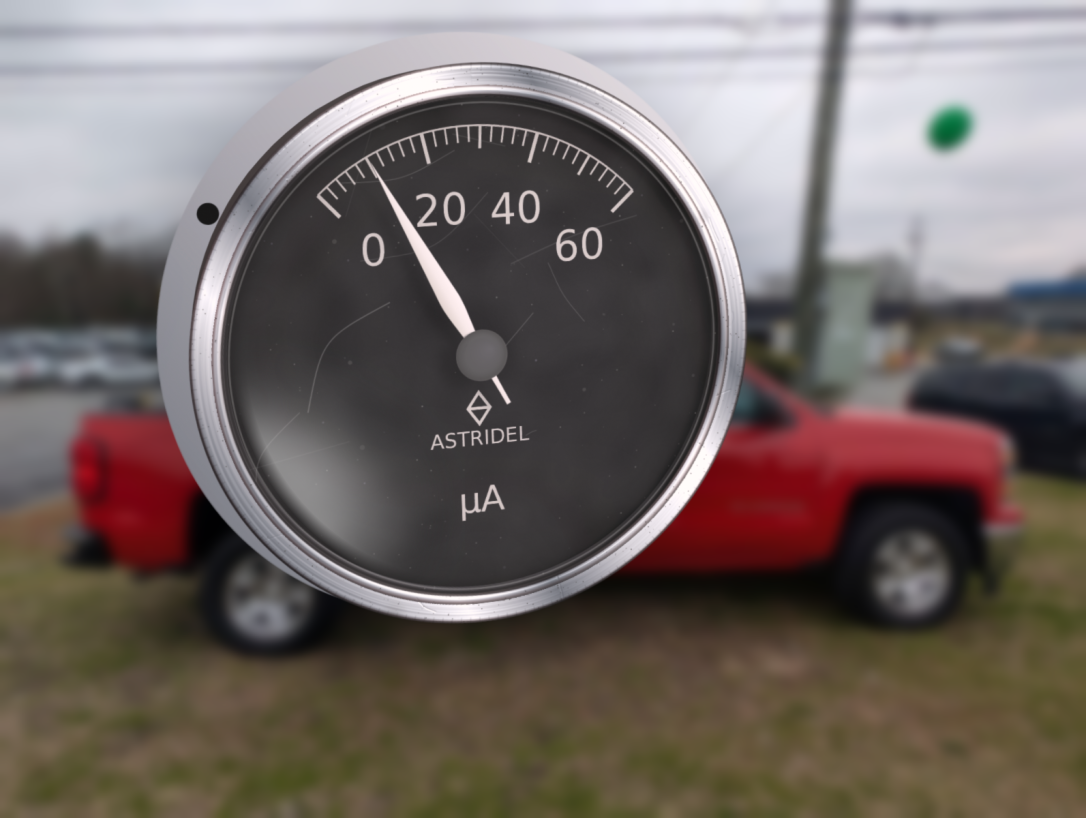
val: 10µA
